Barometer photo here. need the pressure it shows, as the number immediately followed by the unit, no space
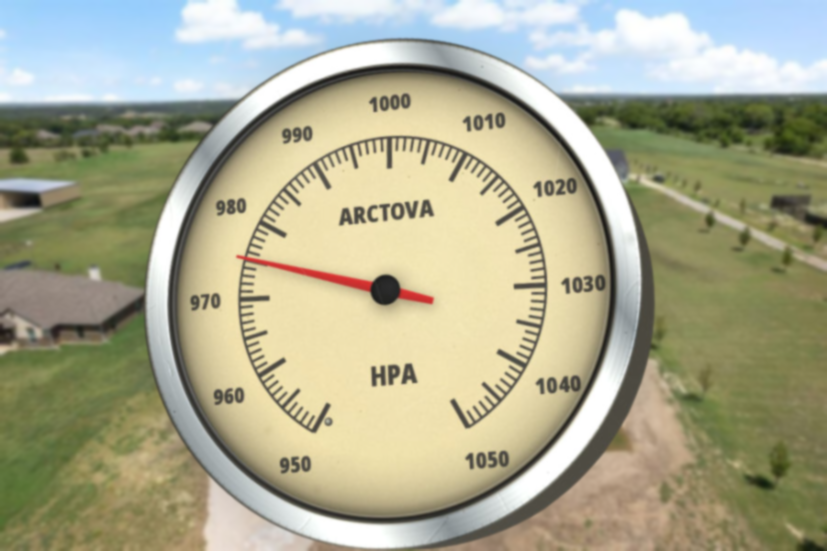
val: 975hPa
